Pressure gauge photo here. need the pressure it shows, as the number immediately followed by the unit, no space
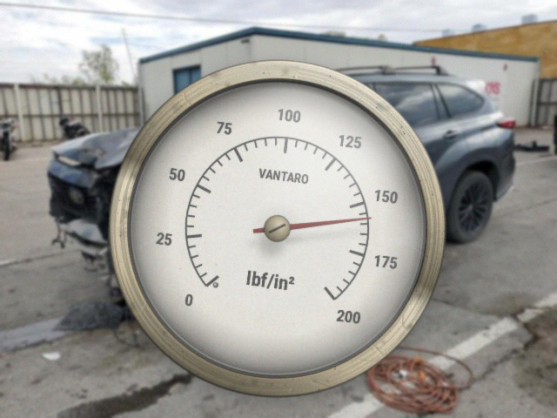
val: 157.5psi
